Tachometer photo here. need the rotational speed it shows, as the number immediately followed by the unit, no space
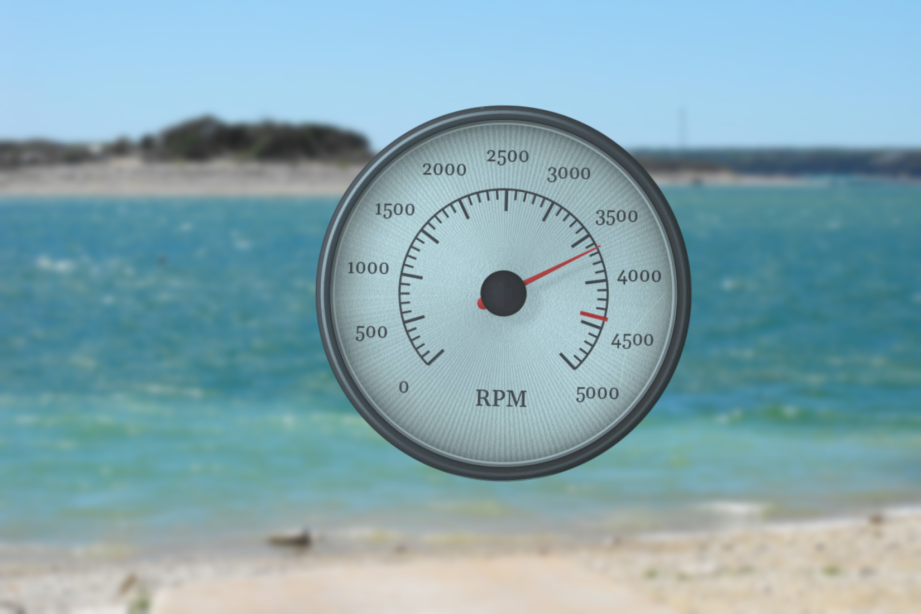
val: 3650rpm
